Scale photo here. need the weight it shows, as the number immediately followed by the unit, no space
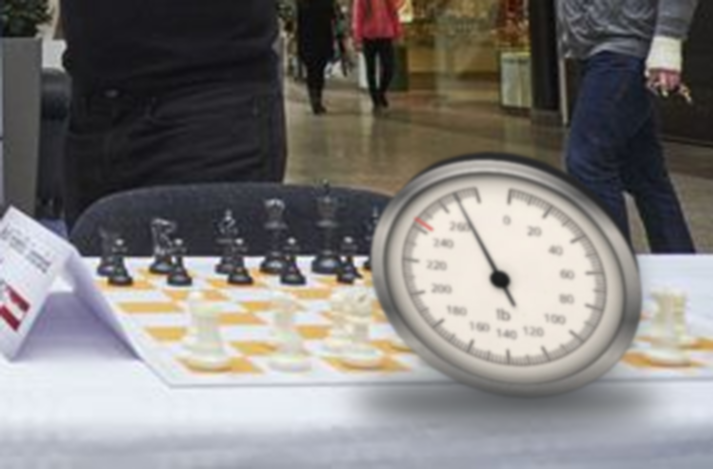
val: 270lb
